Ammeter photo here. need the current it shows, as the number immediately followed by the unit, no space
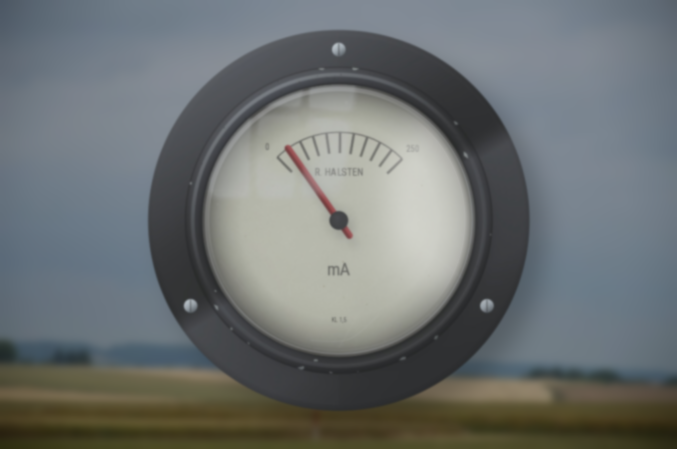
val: 25mA
